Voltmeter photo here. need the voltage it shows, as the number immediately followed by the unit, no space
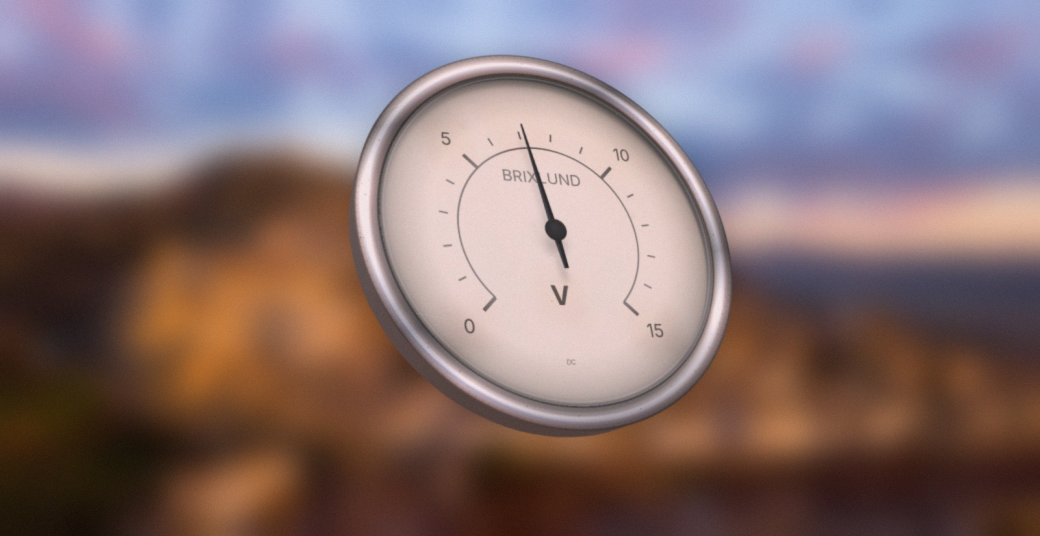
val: 7V
